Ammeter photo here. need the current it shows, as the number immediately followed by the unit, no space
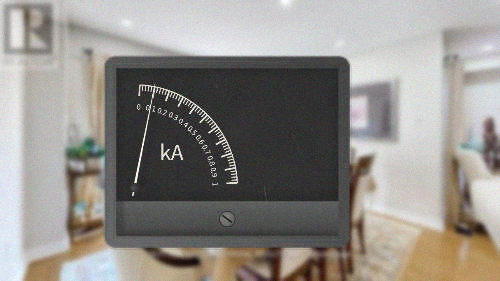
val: 0.1kA
